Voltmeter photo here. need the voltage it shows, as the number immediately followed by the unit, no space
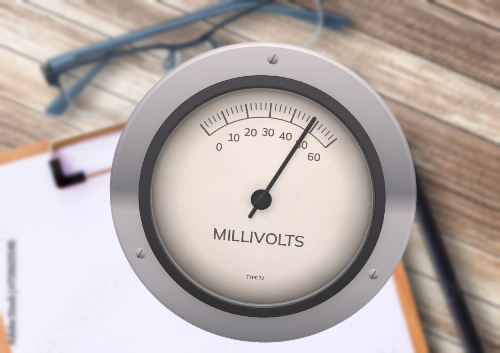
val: 48mV
